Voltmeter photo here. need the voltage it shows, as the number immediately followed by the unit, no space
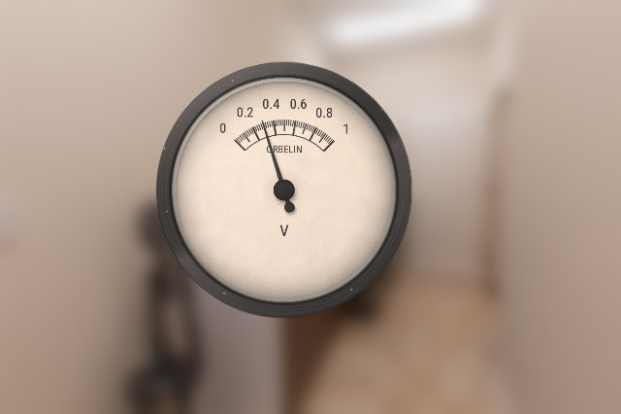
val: 0.3V
